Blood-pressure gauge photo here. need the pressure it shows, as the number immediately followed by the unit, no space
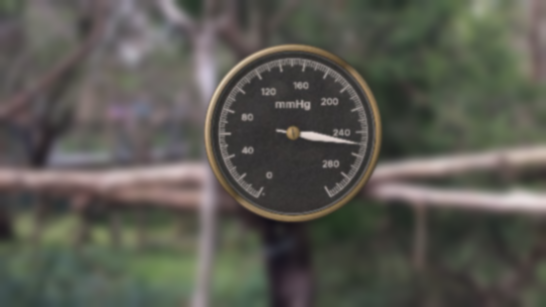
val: 250mmHg
